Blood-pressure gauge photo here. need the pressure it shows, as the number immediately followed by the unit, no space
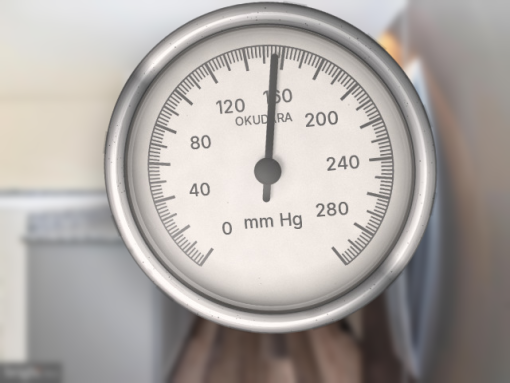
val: 156mmHg
